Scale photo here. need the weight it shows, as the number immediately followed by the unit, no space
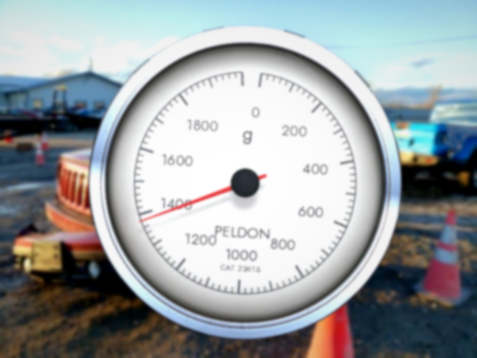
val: 1380g
